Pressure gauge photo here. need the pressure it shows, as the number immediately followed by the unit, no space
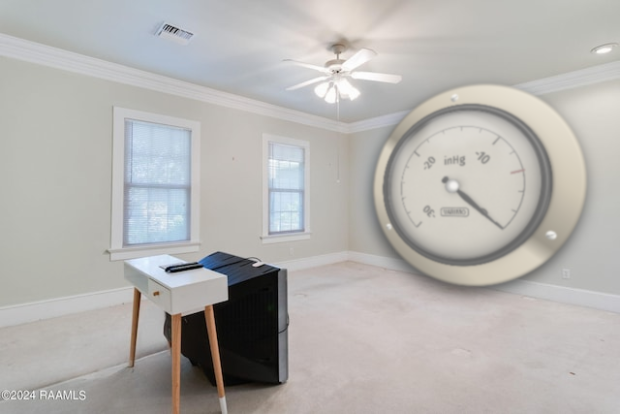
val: 0inHg
